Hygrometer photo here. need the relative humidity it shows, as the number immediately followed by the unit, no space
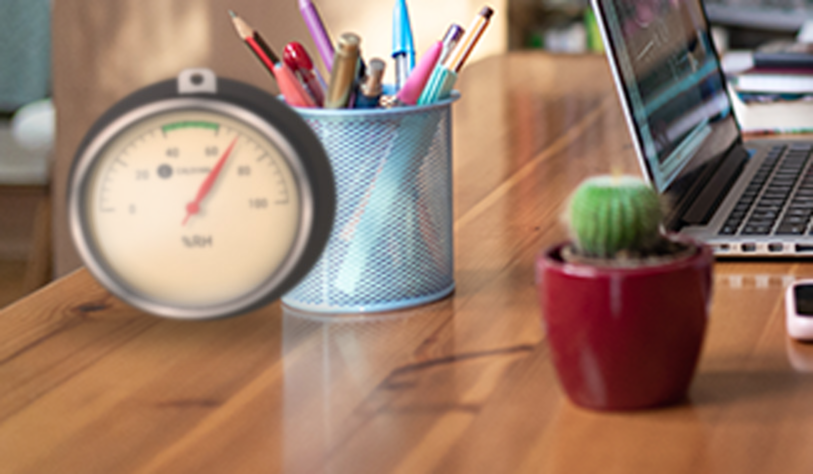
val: 68%
